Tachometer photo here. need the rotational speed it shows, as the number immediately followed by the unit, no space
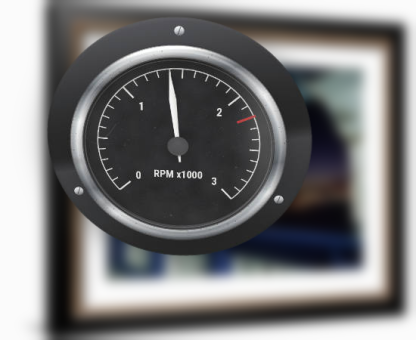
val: 1400rpm
